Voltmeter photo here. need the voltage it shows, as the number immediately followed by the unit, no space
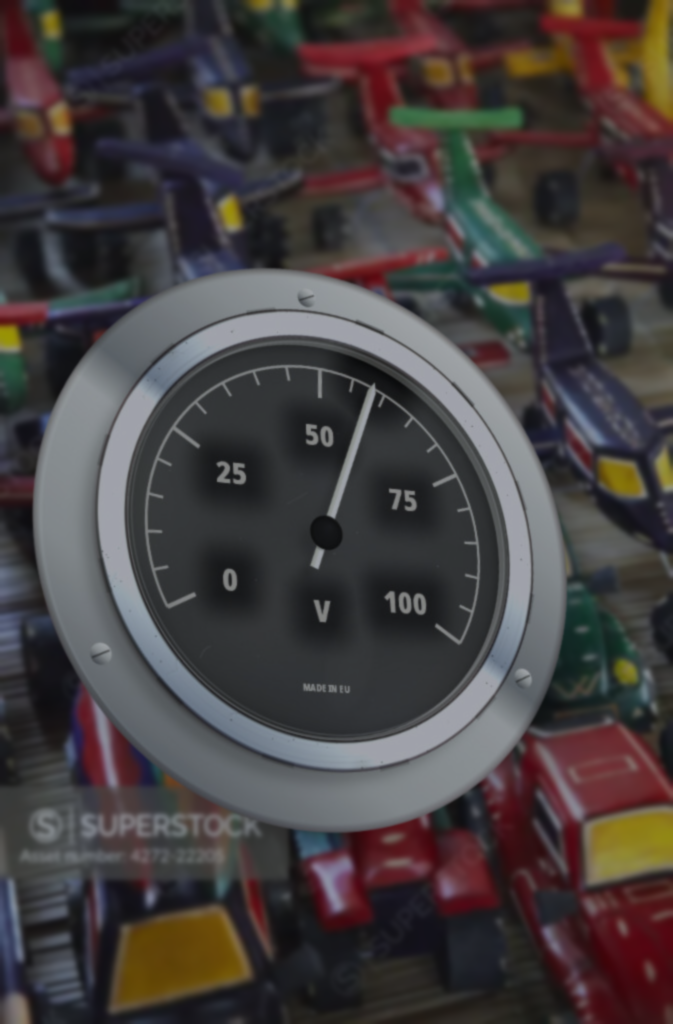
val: 57.5V
